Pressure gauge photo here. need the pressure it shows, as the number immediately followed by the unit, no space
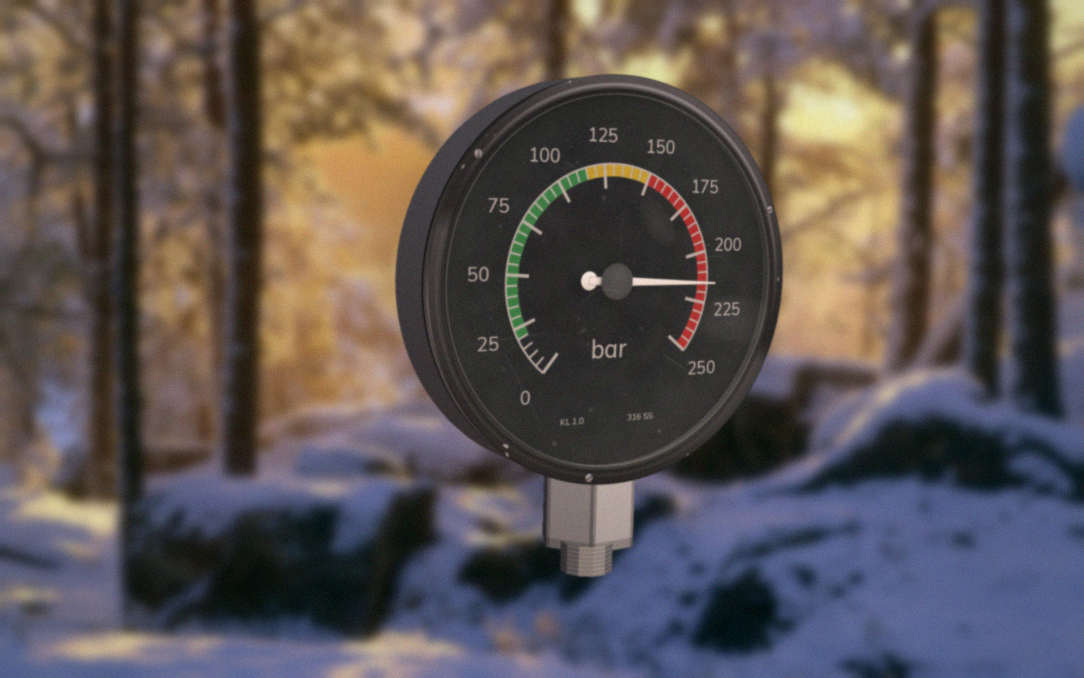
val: 215bar
